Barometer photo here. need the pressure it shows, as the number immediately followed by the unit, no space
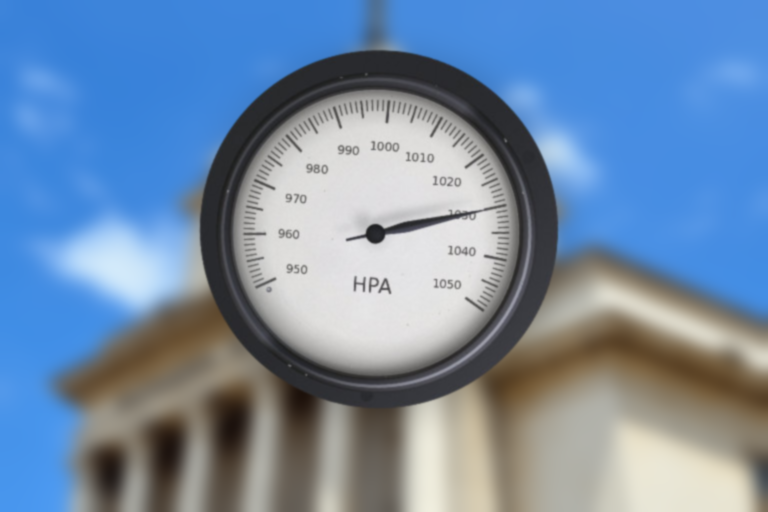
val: 1030hPa
